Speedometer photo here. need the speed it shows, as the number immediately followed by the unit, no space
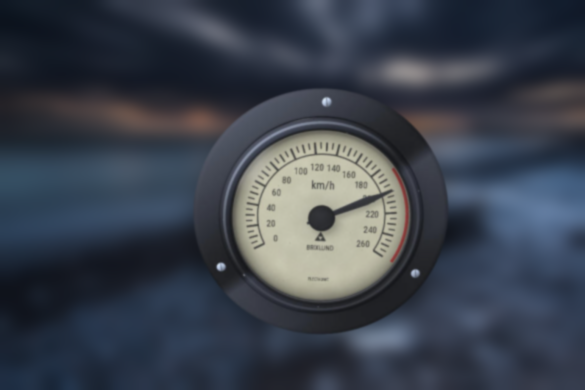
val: 200km/h
